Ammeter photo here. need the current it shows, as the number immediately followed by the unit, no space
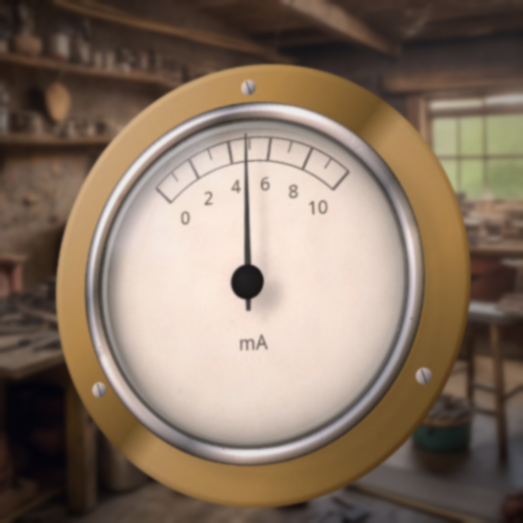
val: 5mA
